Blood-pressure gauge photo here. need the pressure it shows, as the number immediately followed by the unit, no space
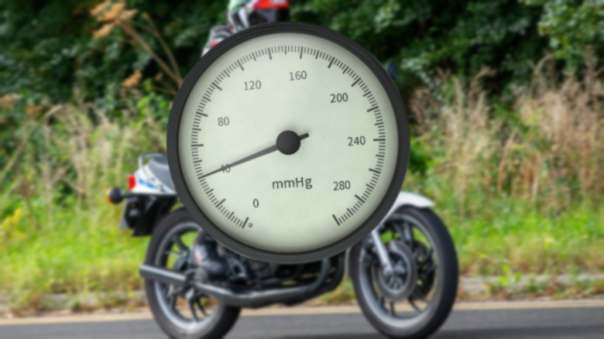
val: 40mmHg
